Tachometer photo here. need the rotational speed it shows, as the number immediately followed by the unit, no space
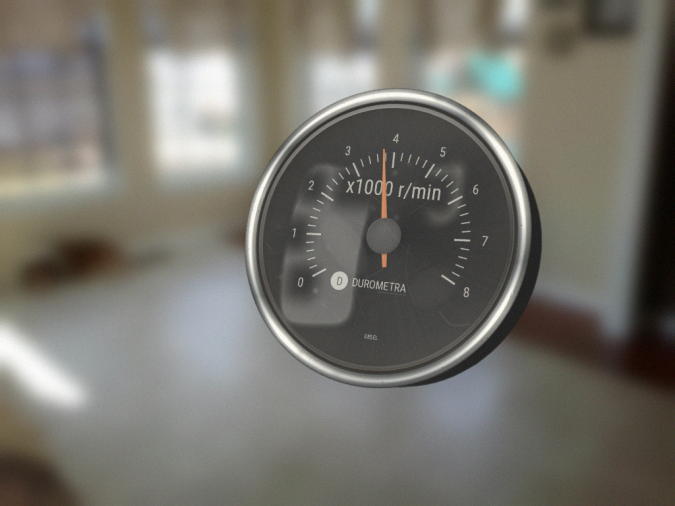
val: 3800rpm
